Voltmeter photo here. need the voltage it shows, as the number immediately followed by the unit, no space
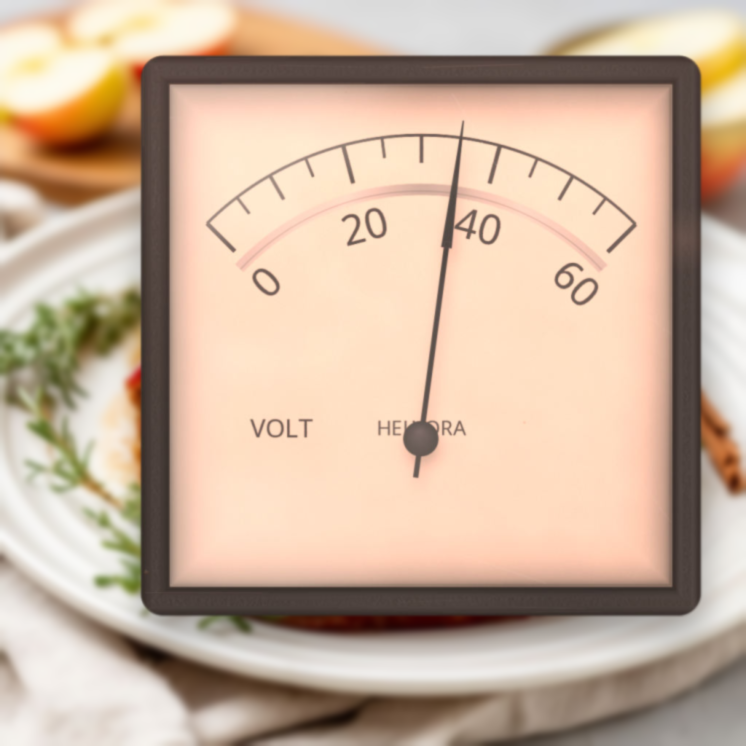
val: 35V
